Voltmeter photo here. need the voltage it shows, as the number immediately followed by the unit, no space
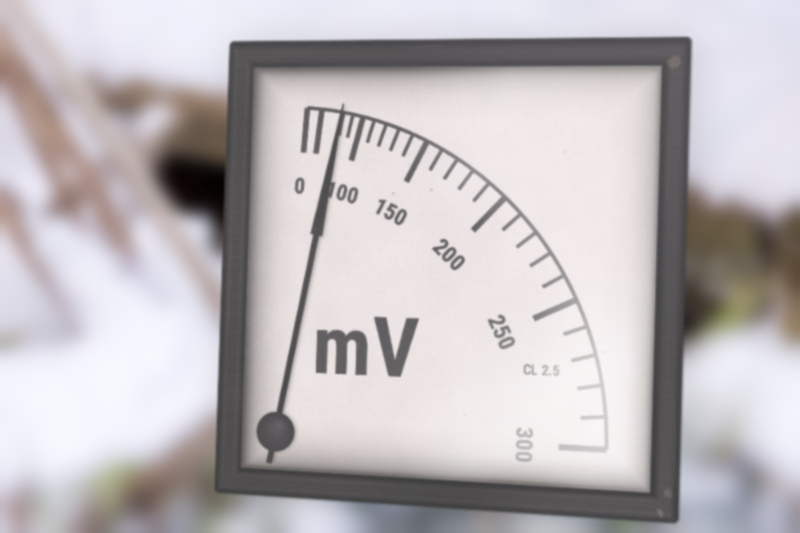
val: 80mV
